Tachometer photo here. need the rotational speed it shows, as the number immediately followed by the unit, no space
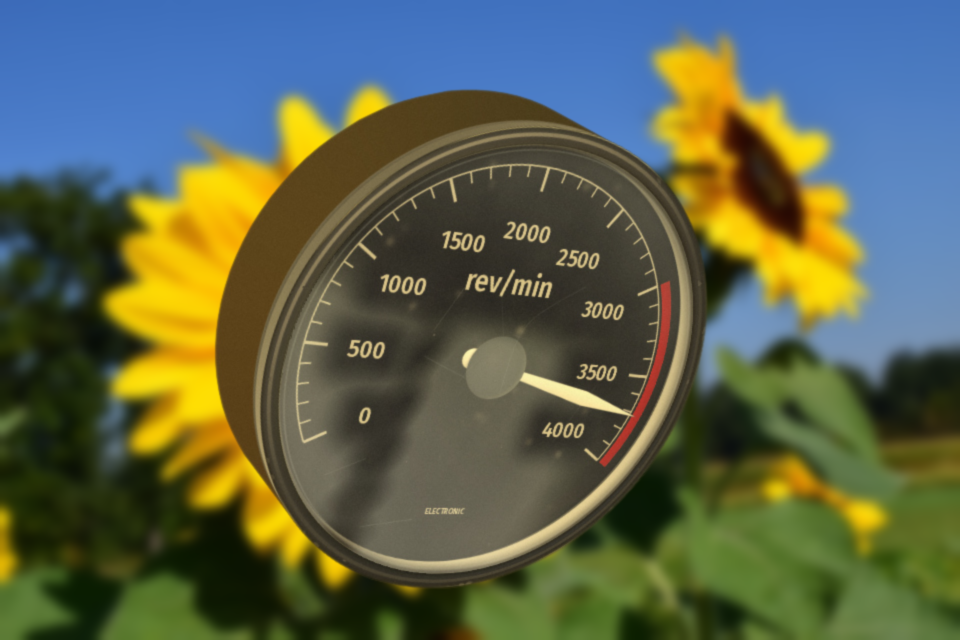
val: 3700rpm
